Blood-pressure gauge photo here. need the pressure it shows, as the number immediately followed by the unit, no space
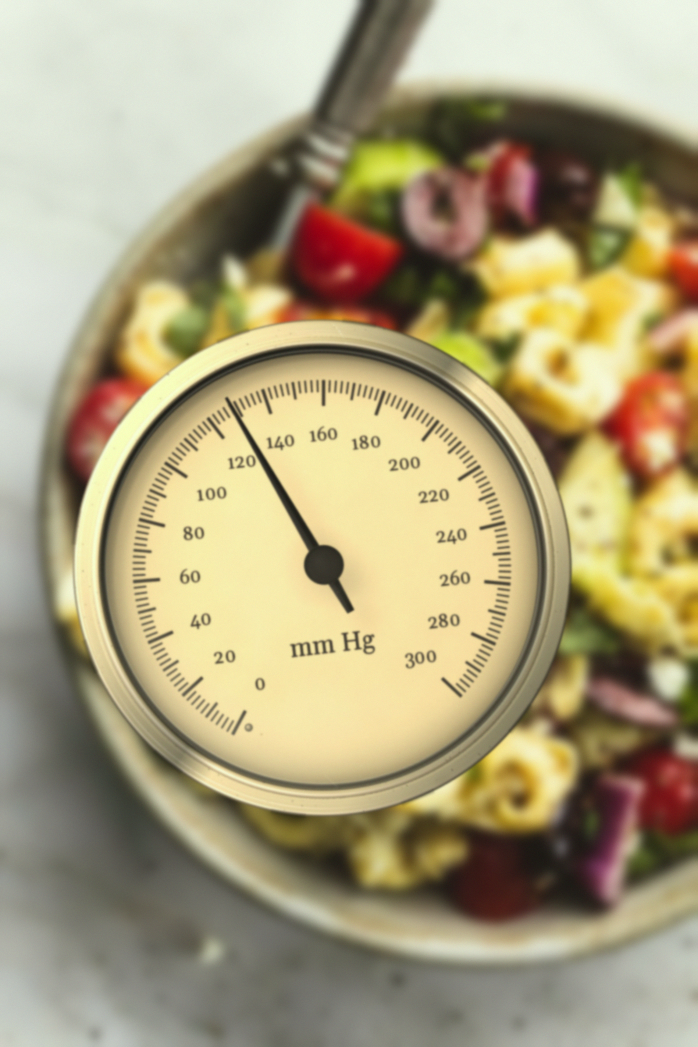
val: 128mmHg
